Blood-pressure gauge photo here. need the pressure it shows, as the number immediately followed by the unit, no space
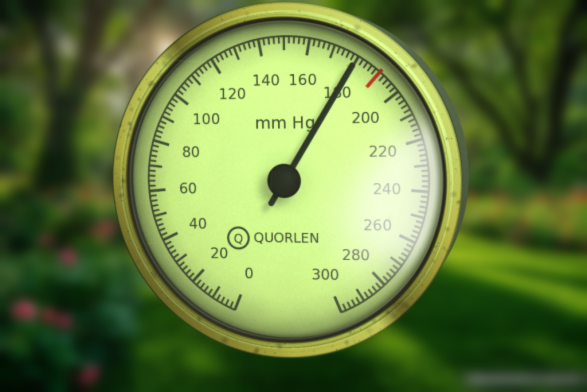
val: 180mmHg
